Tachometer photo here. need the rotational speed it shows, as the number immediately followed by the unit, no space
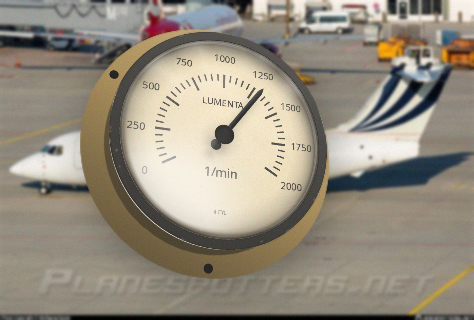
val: 1300rpm
